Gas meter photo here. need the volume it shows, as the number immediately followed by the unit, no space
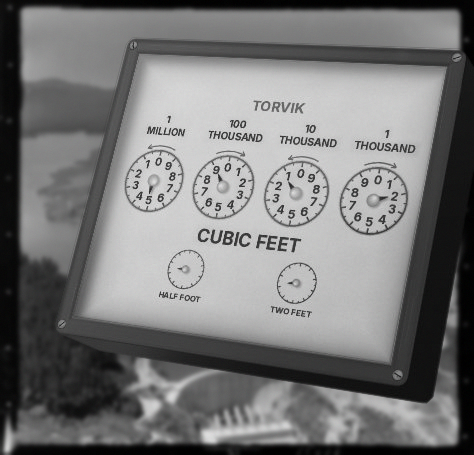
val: 491200ft³
